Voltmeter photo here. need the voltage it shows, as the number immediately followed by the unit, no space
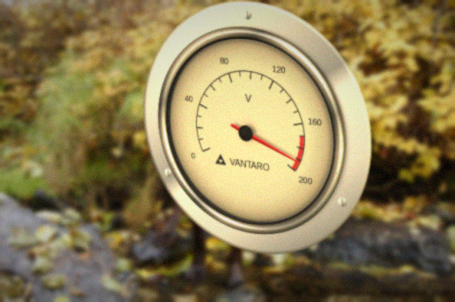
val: 190V
